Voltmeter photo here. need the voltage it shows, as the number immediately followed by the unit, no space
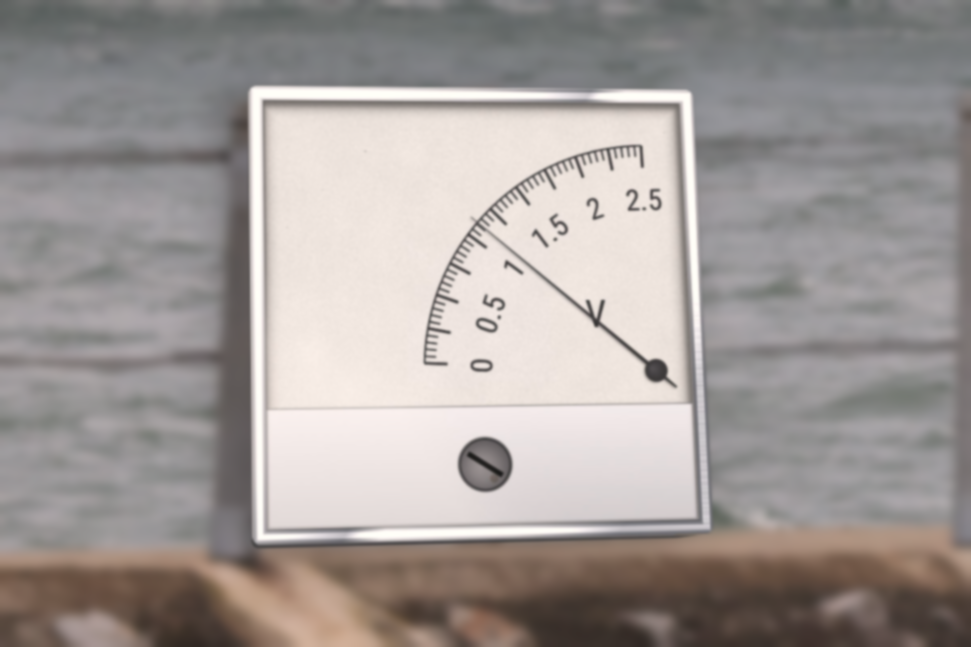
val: 1.1V
